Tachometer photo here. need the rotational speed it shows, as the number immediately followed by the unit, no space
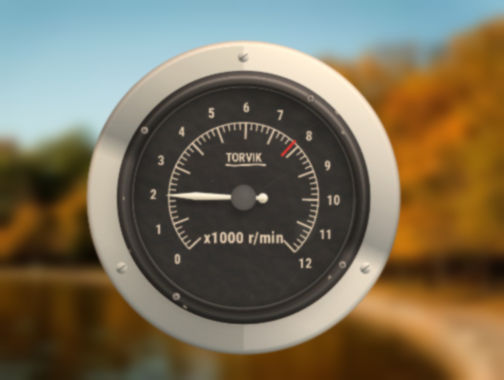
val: 2000rpm
